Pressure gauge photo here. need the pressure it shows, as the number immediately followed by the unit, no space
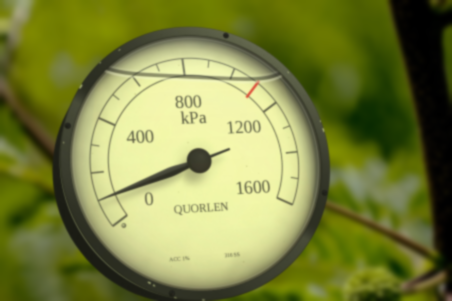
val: 100kPa
